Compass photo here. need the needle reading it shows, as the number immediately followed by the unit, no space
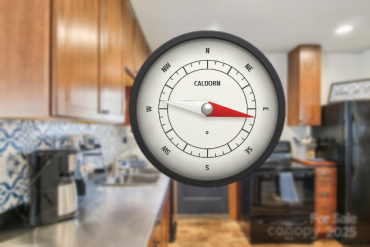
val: 100°
